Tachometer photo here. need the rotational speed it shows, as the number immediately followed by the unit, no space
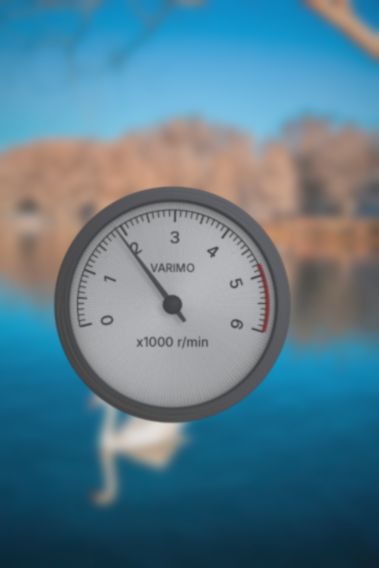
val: 1900rpm
